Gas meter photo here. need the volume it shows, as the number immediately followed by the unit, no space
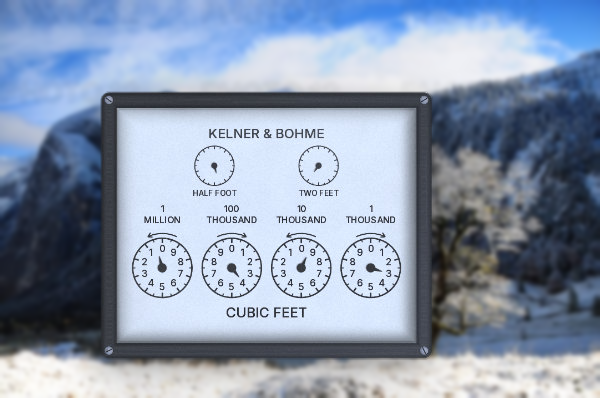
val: 39300ft³
